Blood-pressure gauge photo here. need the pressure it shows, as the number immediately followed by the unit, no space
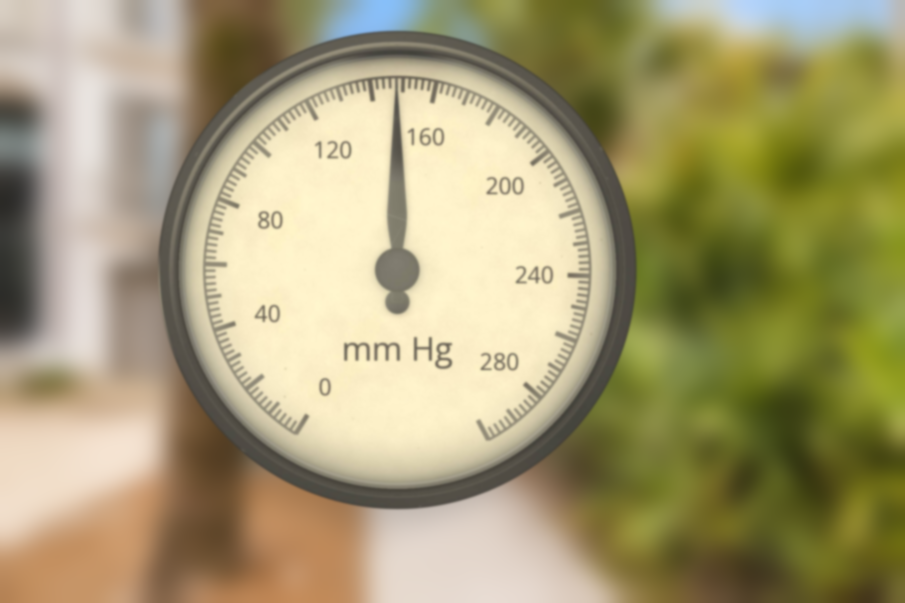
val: 148mmHg
